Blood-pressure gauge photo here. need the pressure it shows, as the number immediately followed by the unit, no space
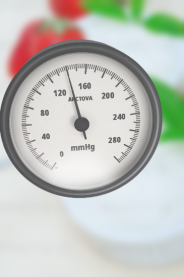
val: 140mmHg
